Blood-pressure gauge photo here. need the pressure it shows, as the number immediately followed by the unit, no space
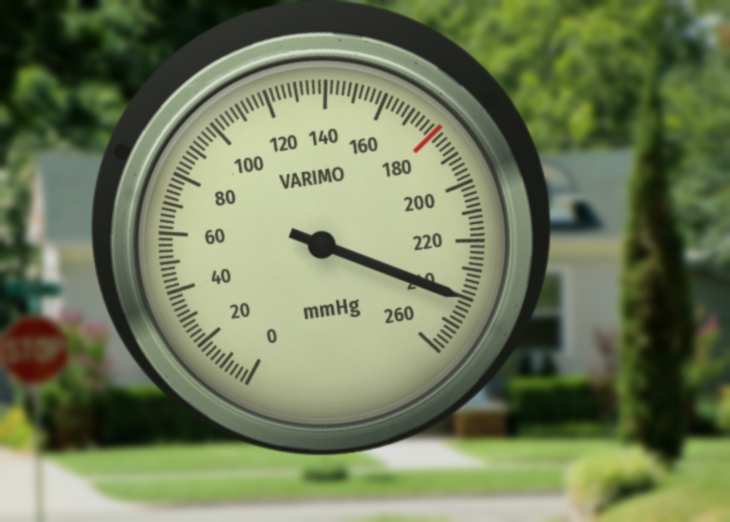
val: 240mmHg
